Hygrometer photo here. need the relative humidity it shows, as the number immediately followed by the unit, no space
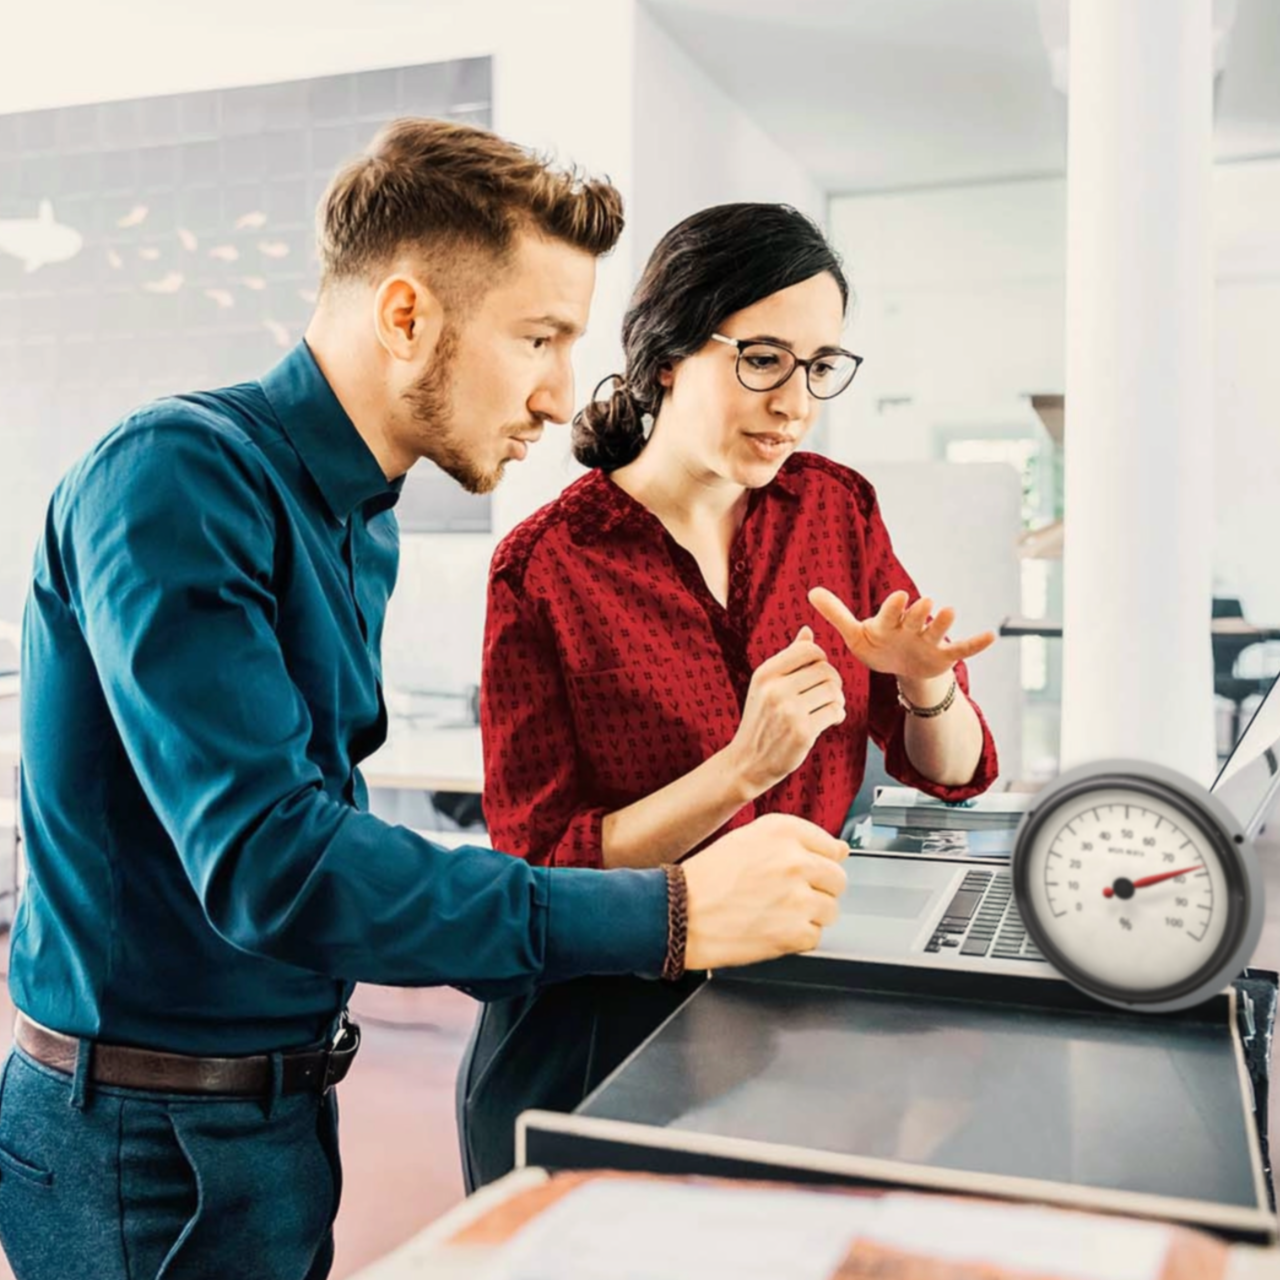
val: 77.5%
